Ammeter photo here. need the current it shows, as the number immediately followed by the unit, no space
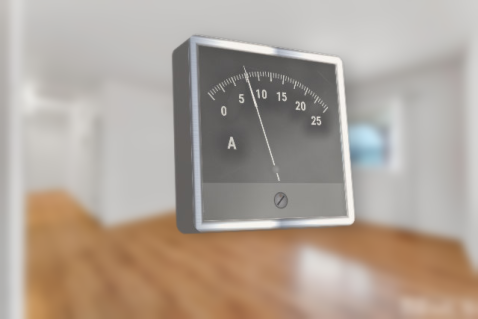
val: 7.5A
